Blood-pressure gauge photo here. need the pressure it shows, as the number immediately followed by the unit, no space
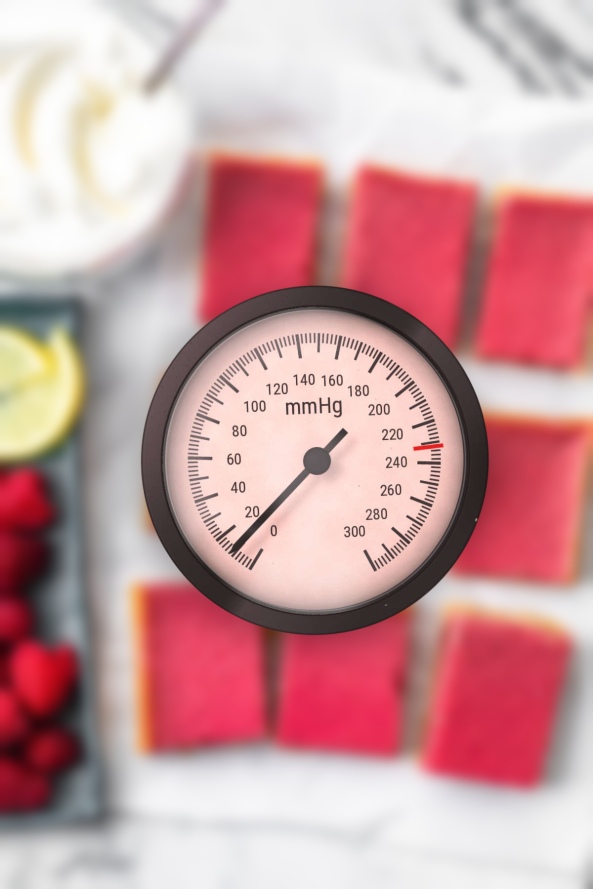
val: 12mmHg
